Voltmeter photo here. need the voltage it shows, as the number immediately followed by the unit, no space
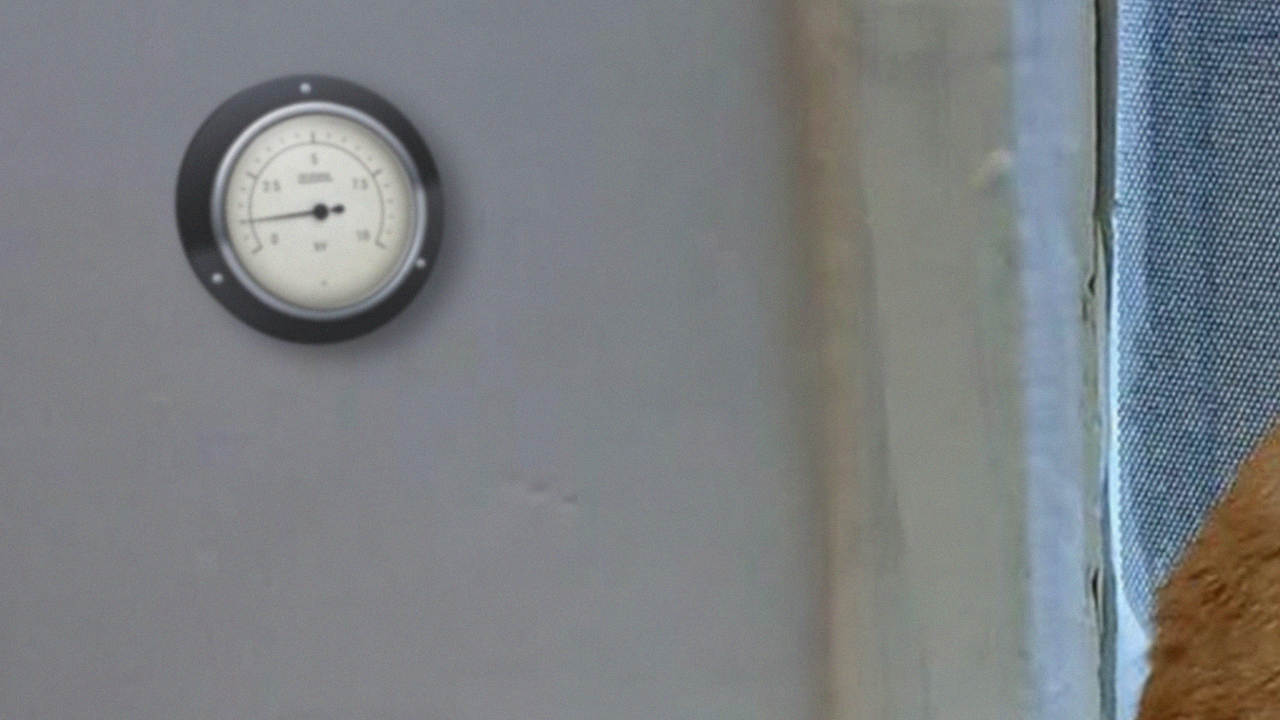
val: 1kV
